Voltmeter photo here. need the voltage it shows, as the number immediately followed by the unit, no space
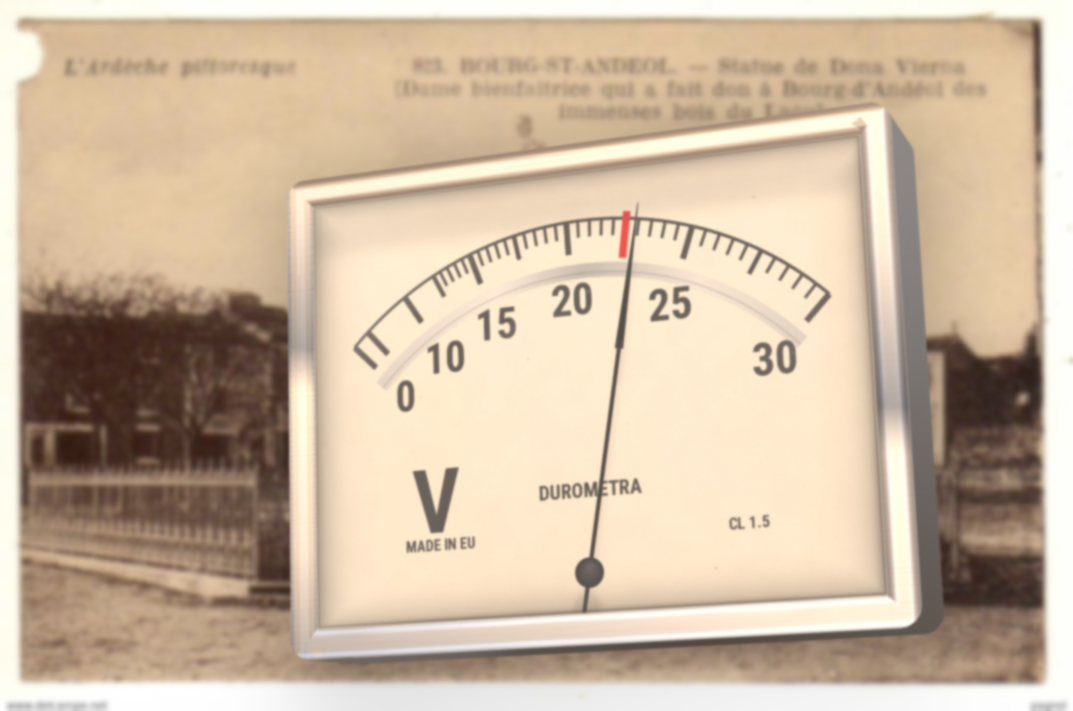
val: 23V
